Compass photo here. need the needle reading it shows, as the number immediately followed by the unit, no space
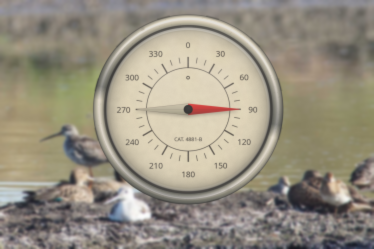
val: 90°
